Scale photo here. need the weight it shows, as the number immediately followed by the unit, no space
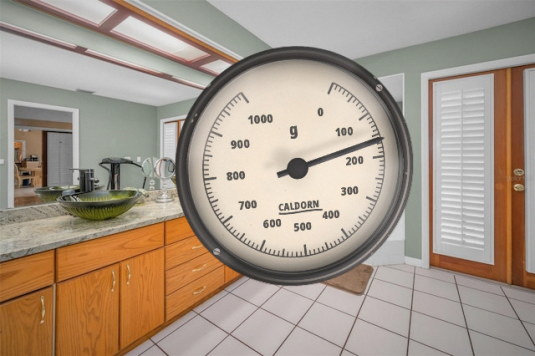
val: 160g
